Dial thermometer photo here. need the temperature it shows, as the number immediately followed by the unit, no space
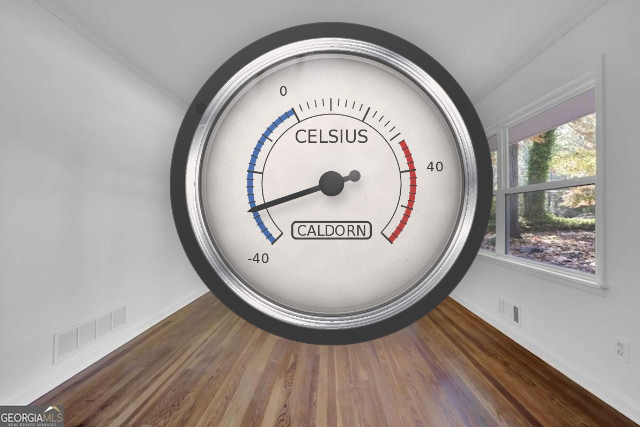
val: -30°C
